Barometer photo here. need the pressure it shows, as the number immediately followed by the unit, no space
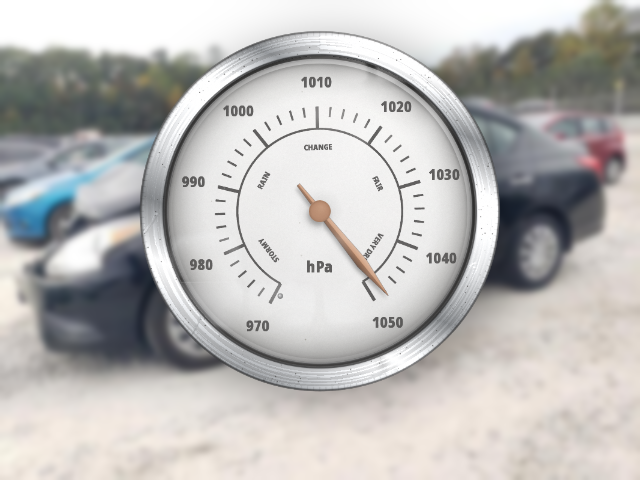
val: 1048hPa
